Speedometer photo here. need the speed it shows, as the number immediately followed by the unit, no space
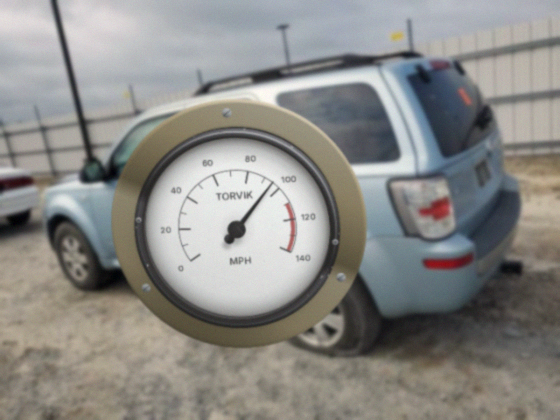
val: 95mph
